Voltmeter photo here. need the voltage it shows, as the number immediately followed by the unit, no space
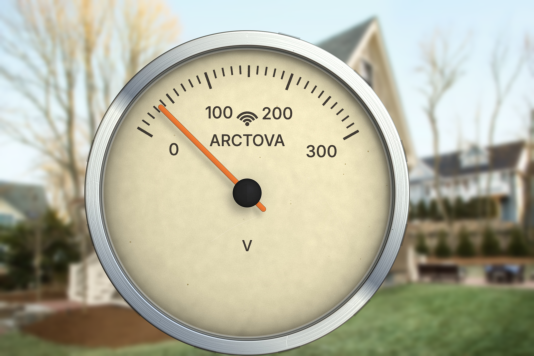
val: 35V
